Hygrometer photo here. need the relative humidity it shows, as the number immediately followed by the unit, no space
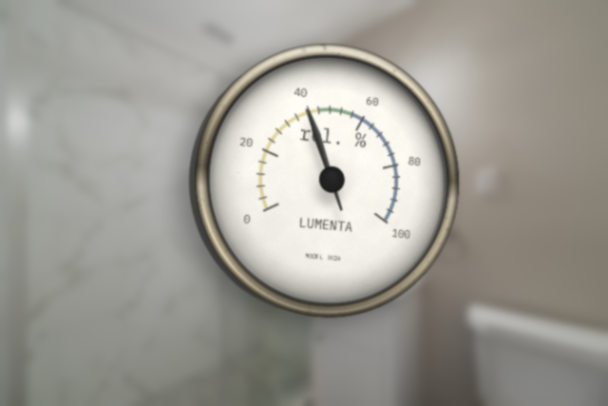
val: 40%
